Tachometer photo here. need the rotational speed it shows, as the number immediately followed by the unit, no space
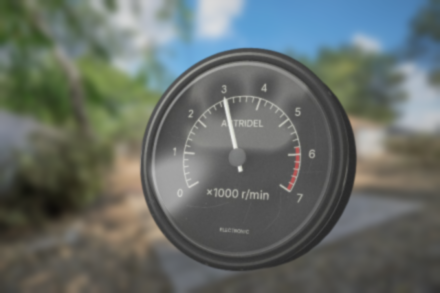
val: 3000rpm
